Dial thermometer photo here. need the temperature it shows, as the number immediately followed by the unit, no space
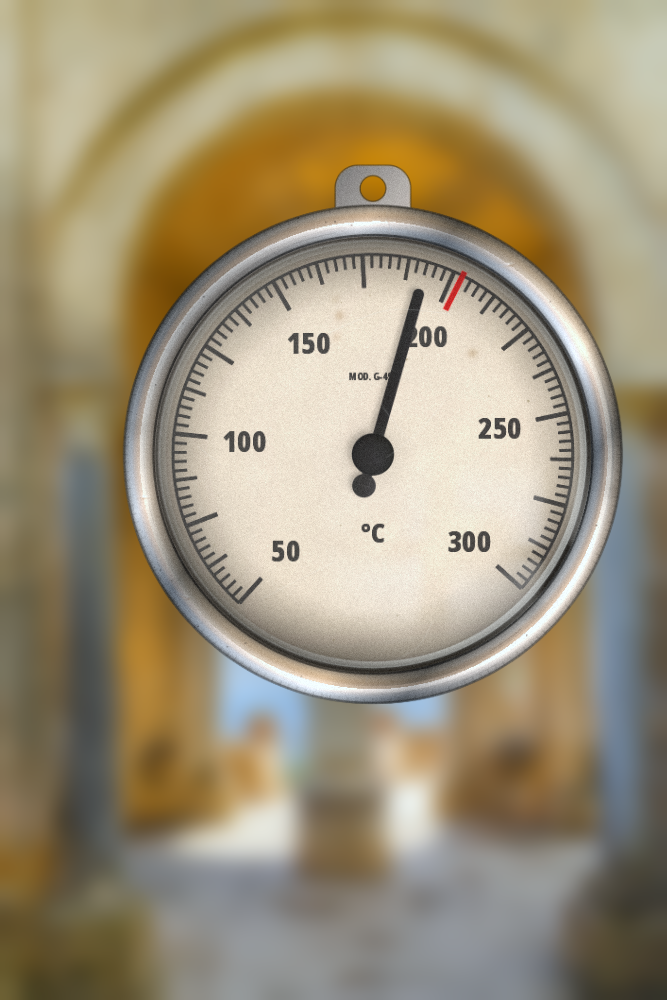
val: 192.5°C
